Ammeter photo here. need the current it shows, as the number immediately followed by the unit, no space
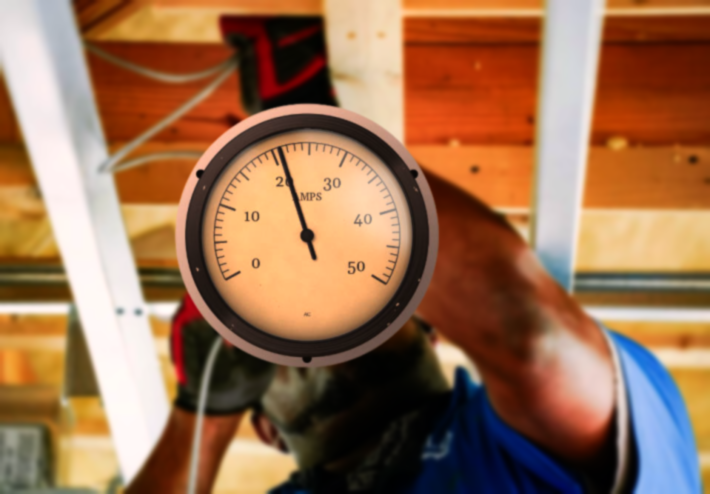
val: 21A
